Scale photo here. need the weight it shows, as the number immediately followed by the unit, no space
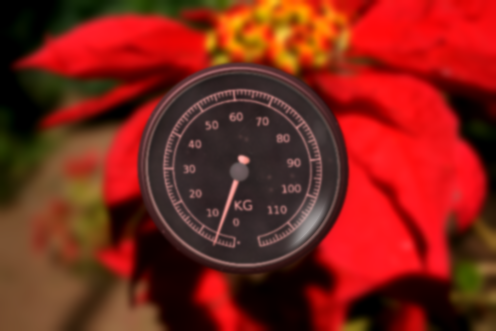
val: 5kg
